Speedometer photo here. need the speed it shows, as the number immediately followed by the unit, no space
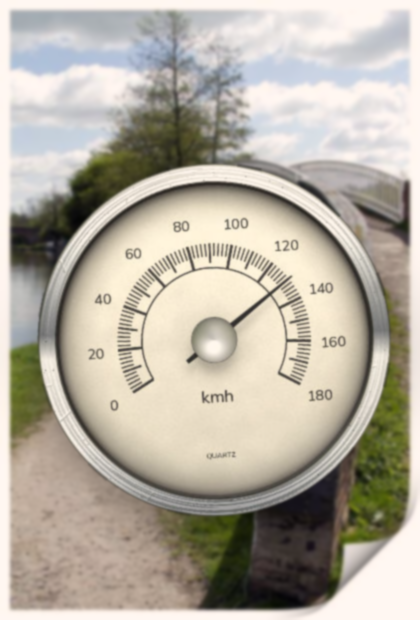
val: 130km/h
